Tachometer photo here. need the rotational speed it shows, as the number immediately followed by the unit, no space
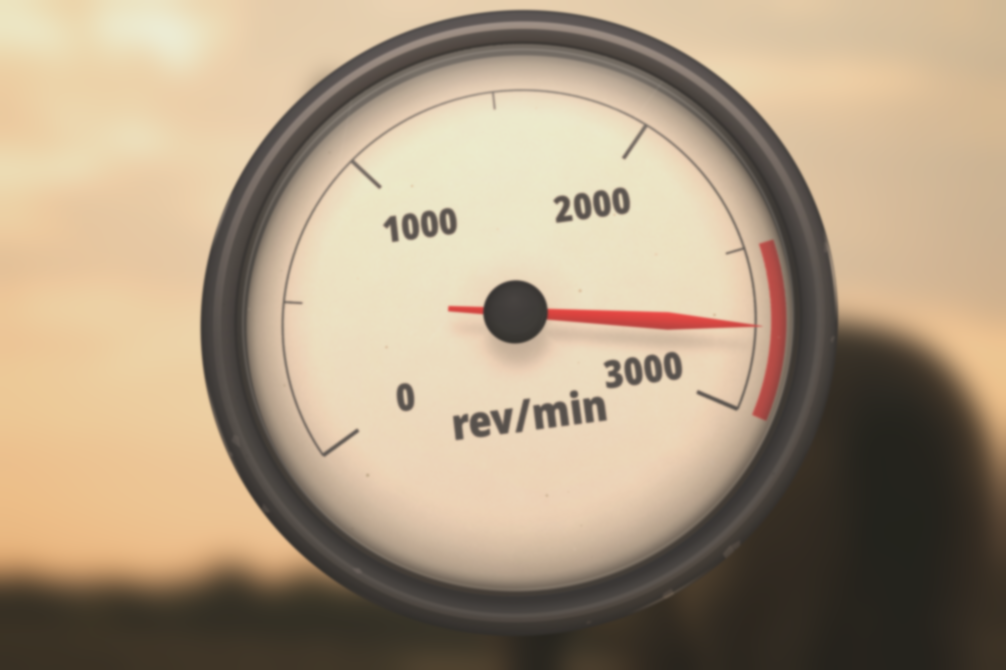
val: 2750rpm
